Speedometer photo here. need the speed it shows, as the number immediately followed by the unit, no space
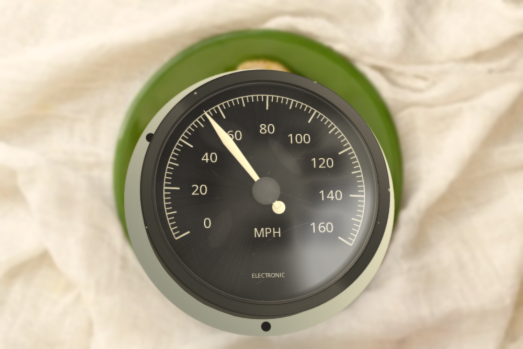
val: 54mph
